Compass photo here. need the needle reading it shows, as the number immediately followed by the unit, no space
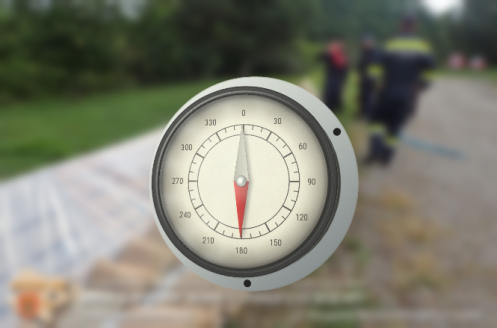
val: 180°
